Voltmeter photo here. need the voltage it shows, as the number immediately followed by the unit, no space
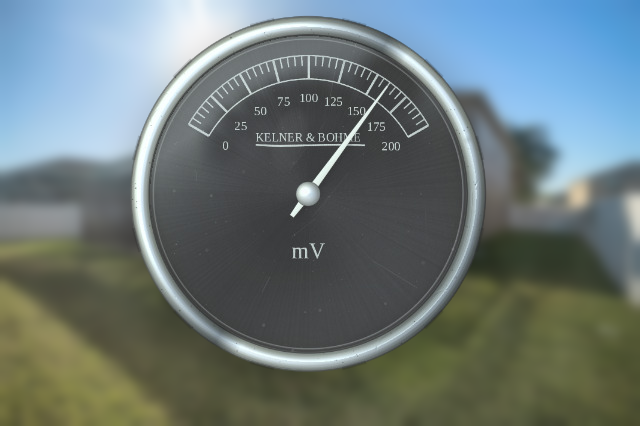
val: 160mV
